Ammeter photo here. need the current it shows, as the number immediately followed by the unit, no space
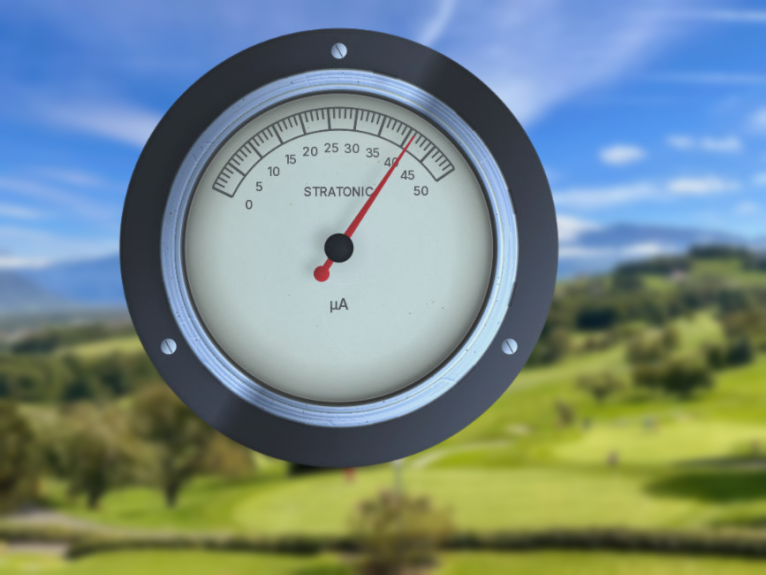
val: 41µA
